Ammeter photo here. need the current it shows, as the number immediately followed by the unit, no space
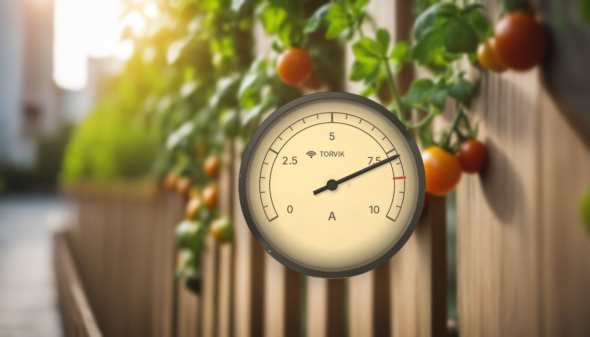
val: 7.75A
